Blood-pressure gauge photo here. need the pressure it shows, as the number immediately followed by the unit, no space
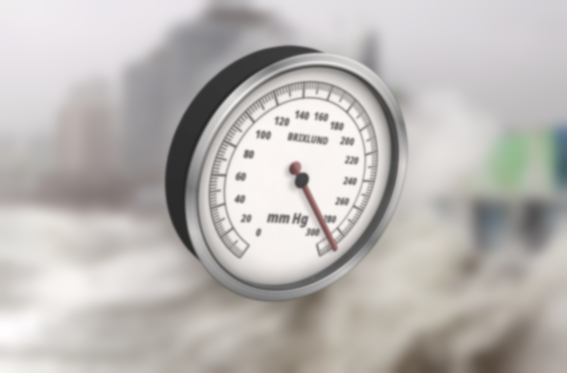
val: 290mmHg
